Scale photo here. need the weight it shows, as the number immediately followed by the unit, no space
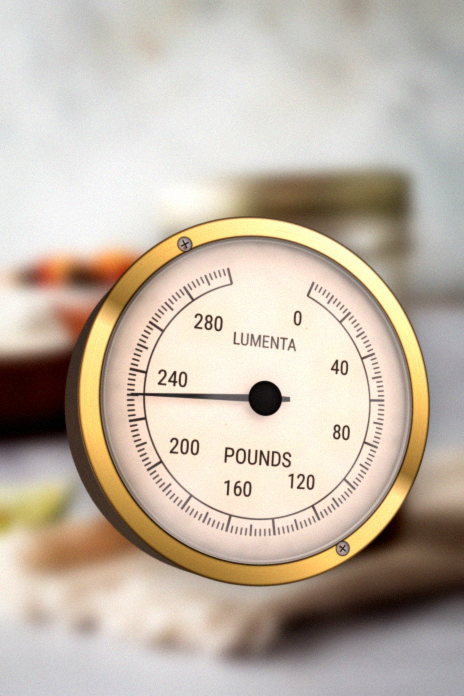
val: 230lb
